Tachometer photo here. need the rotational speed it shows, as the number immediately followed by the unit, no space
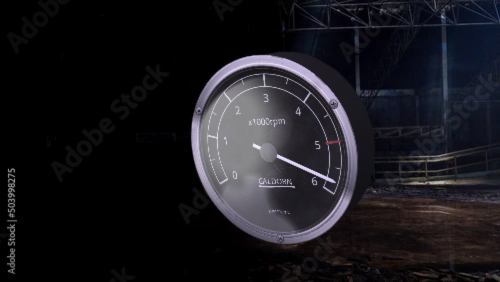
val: 5750rpm
